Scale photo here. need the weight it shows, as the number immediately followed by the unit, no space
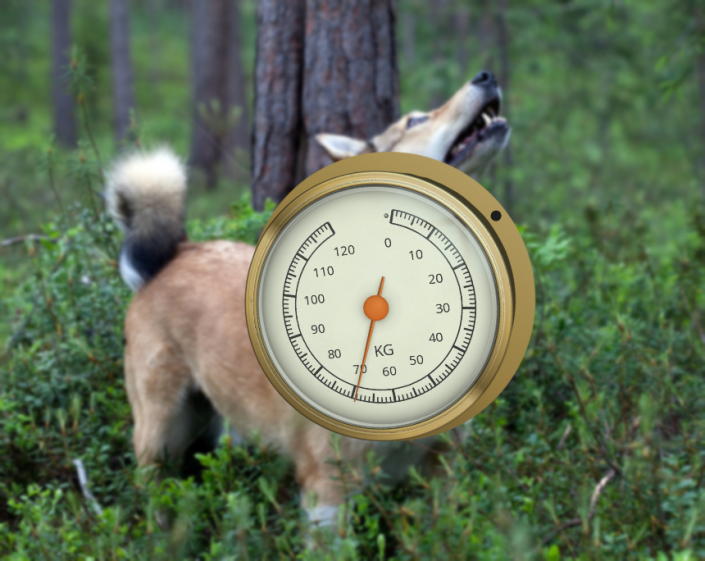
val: 69kg
